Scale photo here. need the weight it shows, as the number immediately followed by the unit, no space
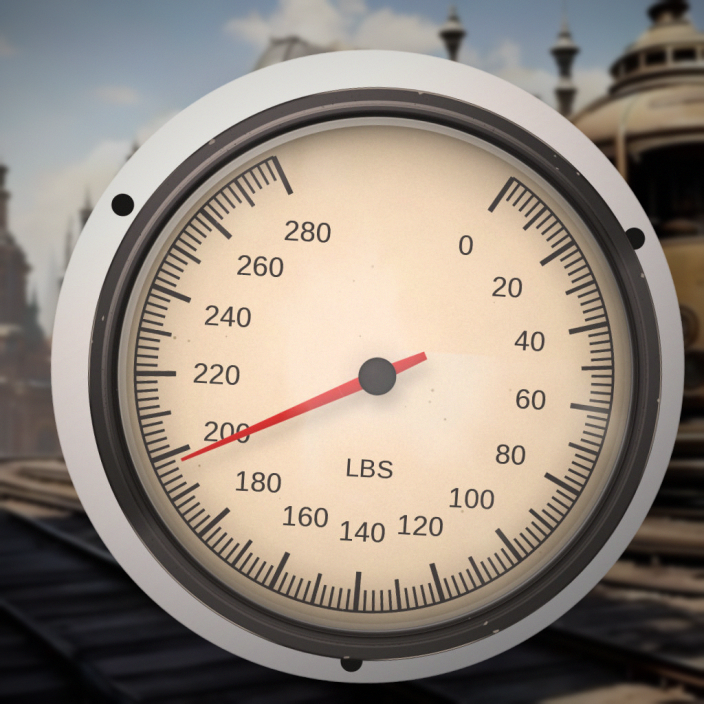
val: 198lb
